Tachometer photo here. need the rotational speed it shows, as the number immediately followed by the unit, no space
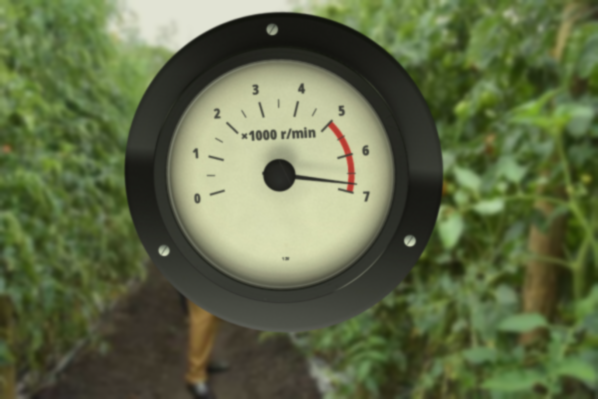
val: 6750rpm
